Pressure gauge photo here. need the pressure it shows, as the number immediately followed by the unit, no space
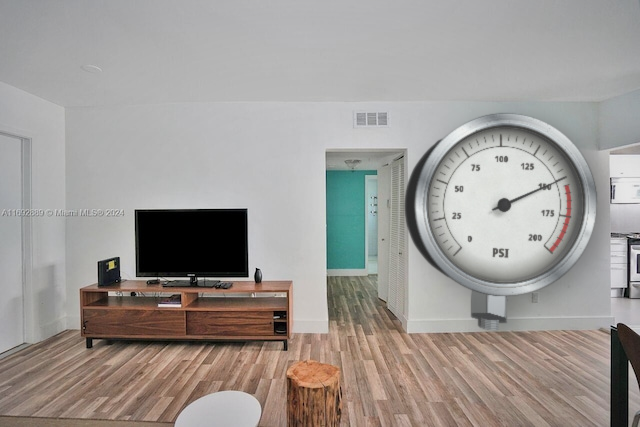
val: 150psi
